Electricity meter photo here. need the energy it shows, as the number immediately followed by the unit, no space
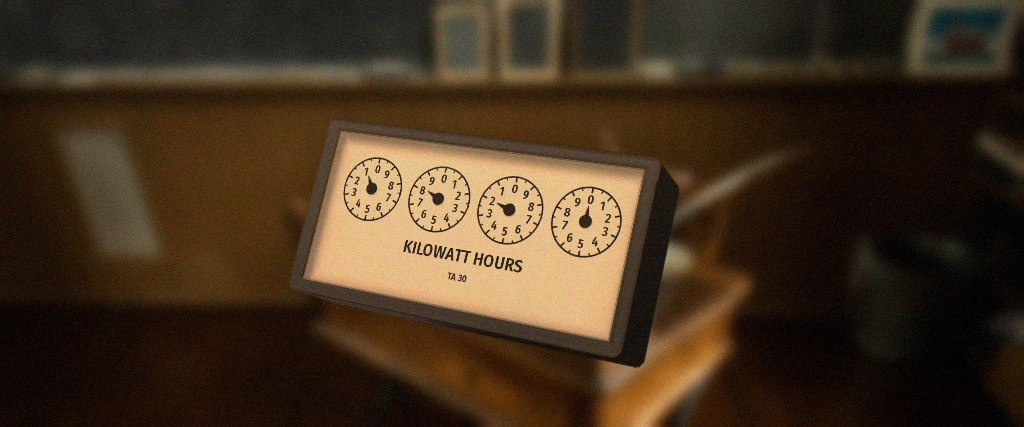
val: 820kWh
